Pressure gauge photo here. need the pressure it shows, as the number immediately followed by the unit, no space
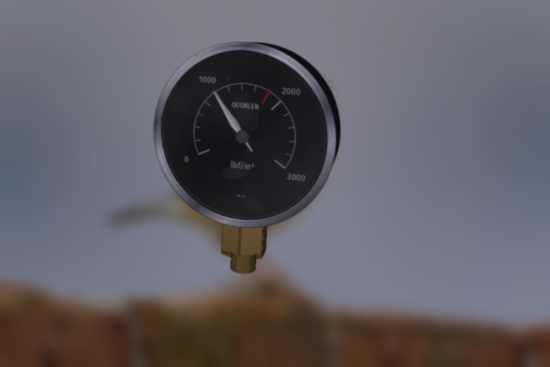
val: 1000psi
